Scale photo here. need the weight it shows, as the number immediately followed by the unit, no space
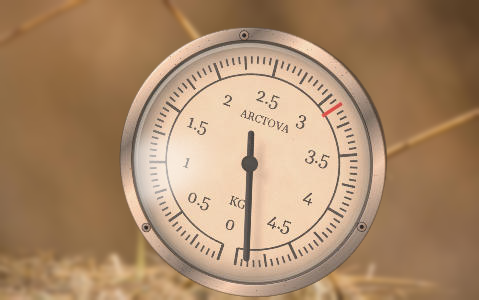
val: 4.9kg
